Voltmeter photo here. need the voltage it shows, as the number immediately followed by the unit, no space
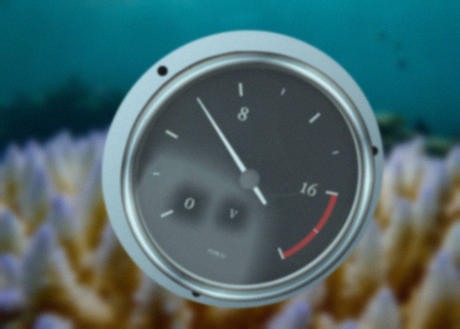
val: 6V
